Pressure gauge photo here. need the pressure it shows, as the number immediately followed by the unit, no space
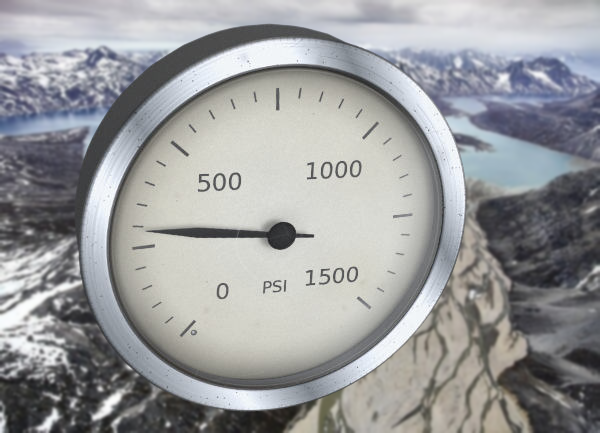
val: 300psi
